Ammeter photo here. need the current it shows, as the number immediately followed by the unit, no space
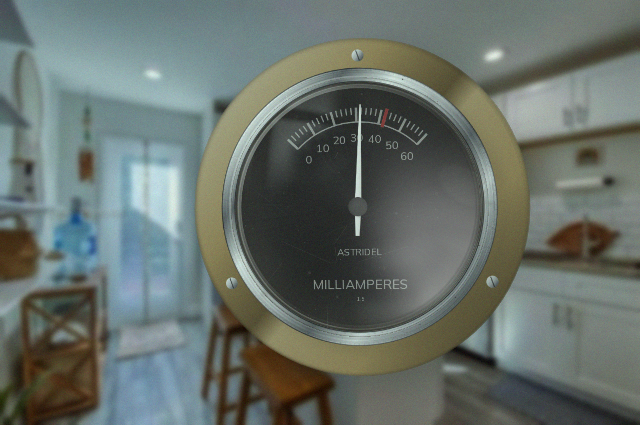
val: 32mA
